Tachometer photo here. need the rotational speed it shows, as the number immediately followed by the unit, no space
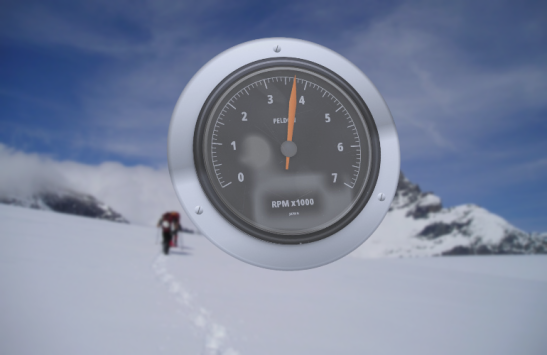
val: 3700rpm
